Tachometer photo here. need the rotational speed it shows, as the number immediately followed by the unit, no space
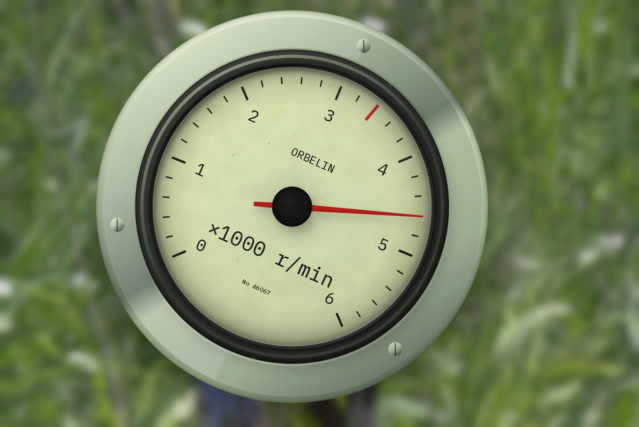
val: 4600rpm
